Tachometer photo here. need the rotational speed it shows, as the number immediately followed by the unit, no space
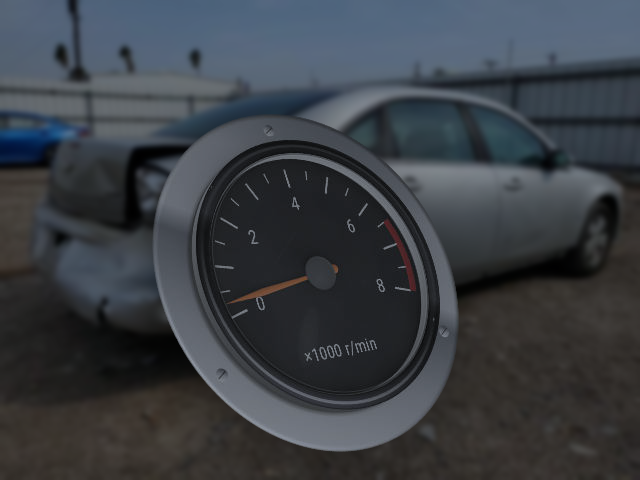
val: 250rpm
